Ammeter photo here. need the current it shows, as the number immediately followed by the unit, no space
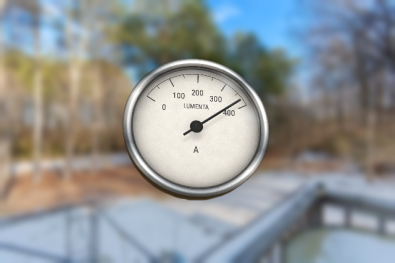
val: 375A
